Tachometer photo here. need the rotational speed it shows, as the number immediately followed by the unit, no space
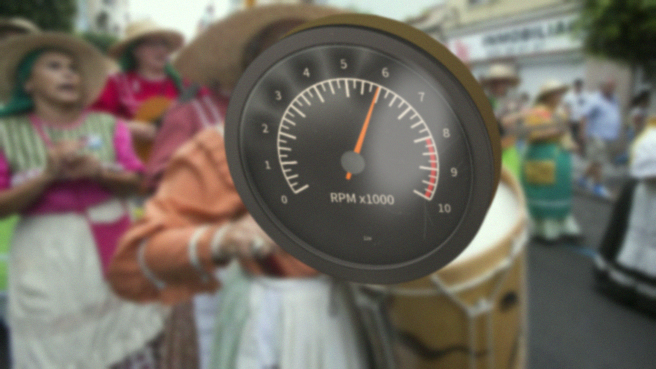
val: 6000rpm
